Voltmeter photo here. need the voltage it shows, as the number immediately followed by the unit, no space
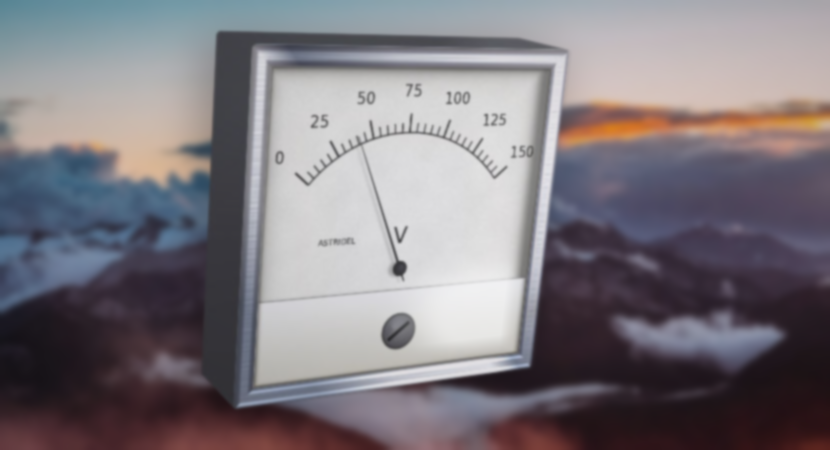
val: 40V
